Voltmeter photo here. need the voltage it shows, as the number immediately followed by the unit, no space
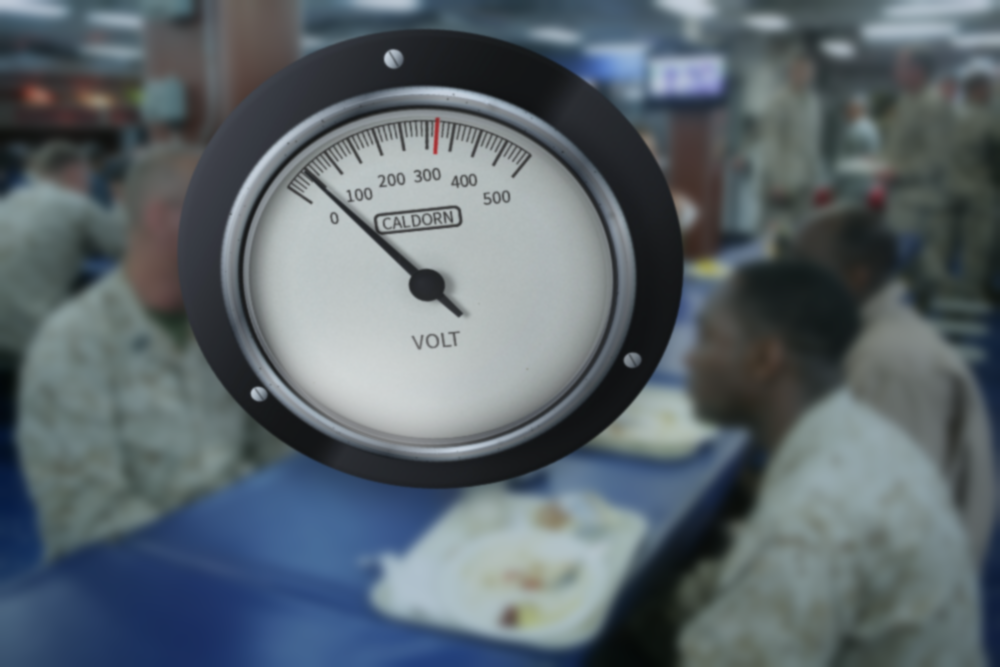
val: 50V
